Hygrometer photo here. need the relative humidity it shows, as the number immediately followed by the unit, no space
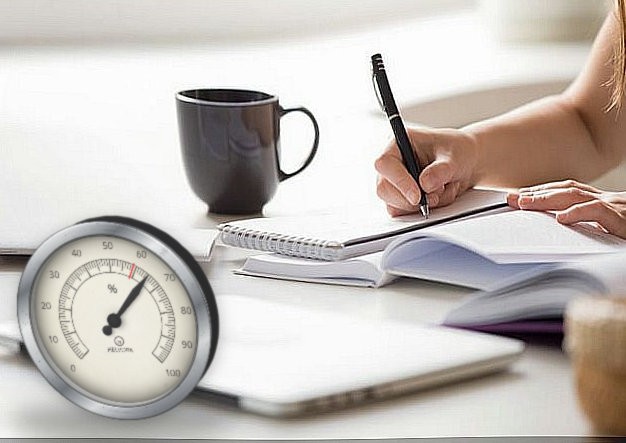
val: 65%
